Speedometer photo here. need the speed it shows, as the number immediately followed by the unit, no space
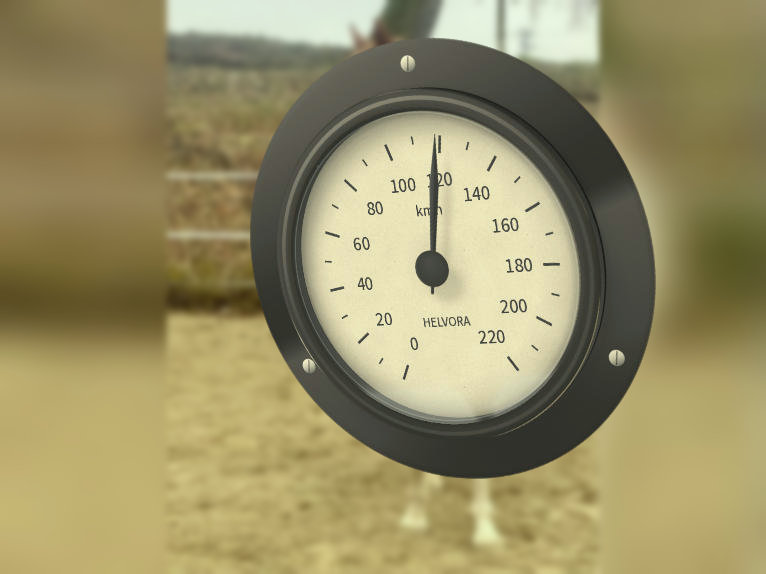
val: 120km/h
